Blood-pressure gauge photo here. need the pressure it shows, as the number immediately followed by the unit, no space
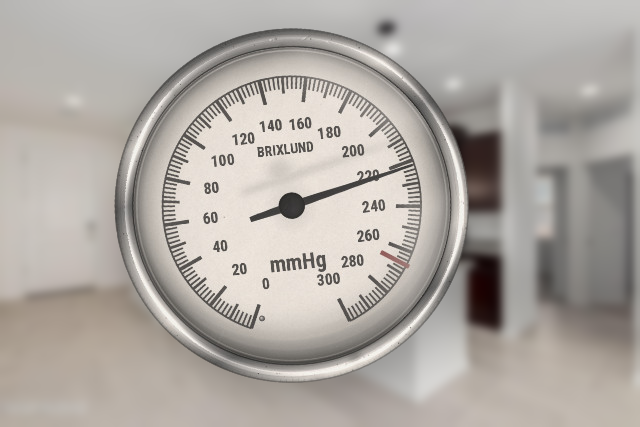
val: 222mmHg
